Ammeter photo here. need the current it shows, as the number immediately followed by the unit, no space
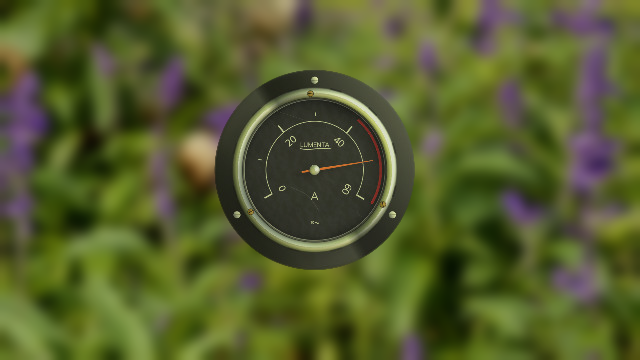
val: 50A
